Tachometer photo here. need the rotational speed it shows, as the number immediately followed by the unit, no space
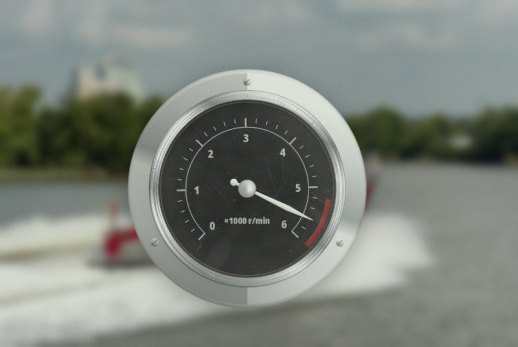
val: 5600rpm
